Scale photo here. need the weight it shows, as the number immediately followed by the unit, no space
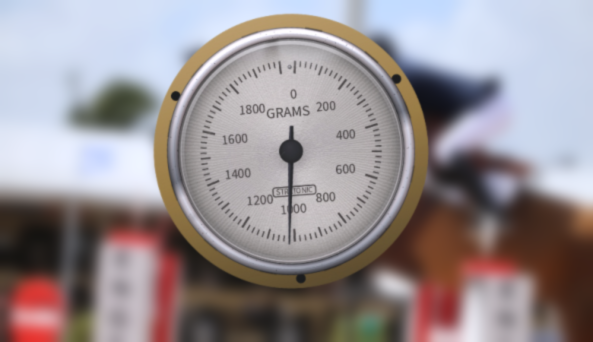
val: 1020g
